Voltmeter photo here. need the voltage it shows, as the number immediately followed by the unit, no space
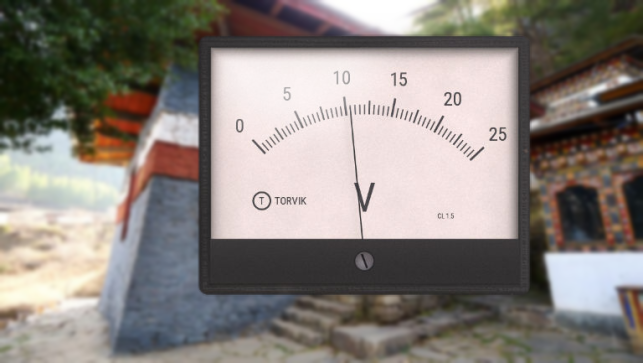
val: 10.5V
